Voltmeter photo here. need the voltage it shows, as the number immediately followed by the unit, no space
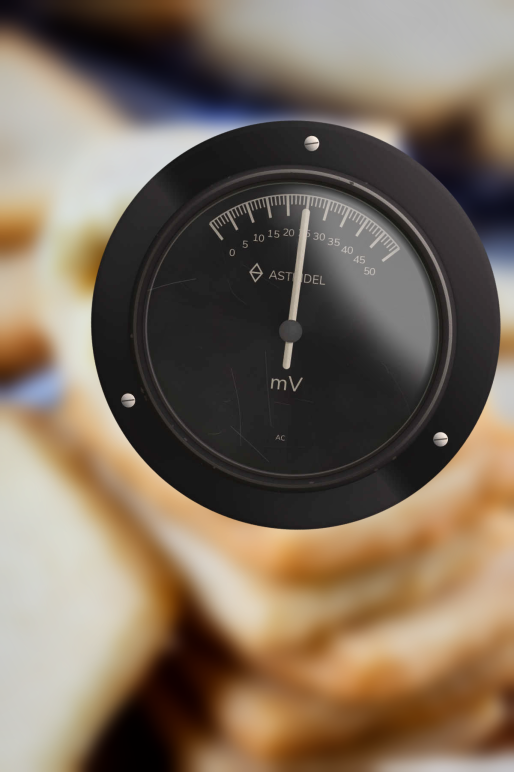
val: 25mV
